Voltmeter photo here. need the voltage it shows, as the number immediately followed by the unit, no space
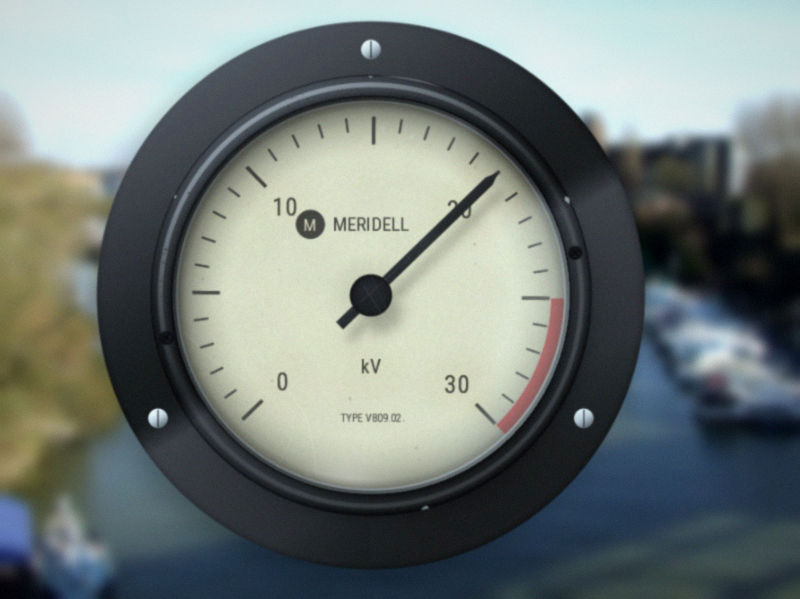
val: 20kV
